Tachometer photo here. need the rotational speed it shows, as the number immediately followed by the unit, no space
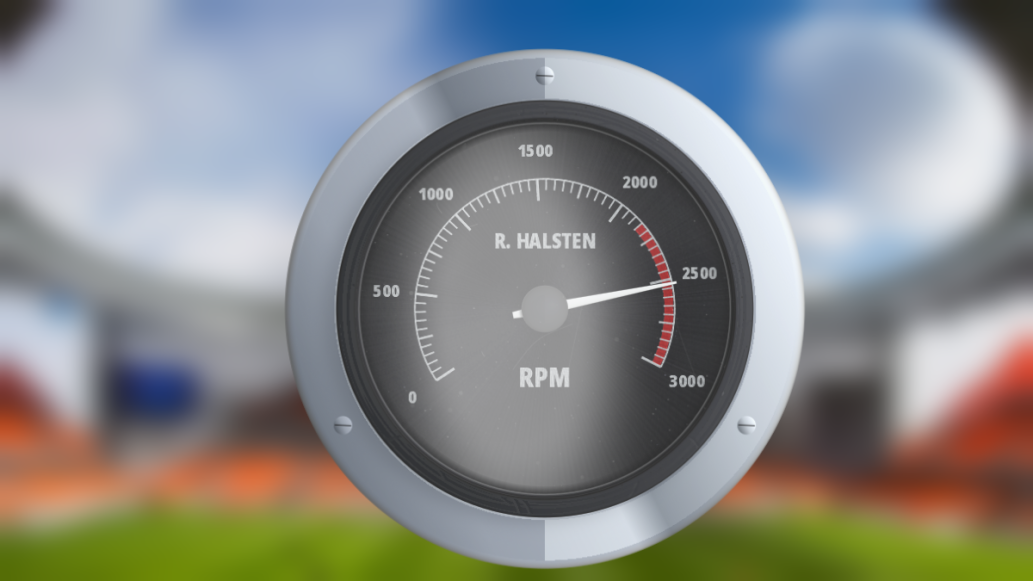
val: 2525rpm
